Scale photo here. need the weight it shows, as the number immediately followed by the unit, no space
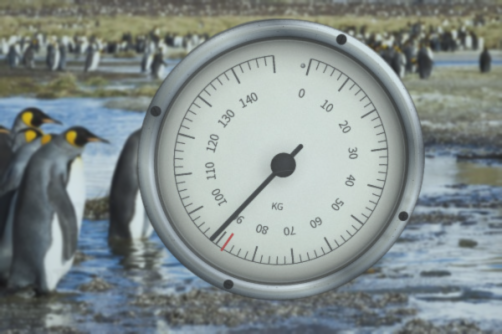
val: 92kg
